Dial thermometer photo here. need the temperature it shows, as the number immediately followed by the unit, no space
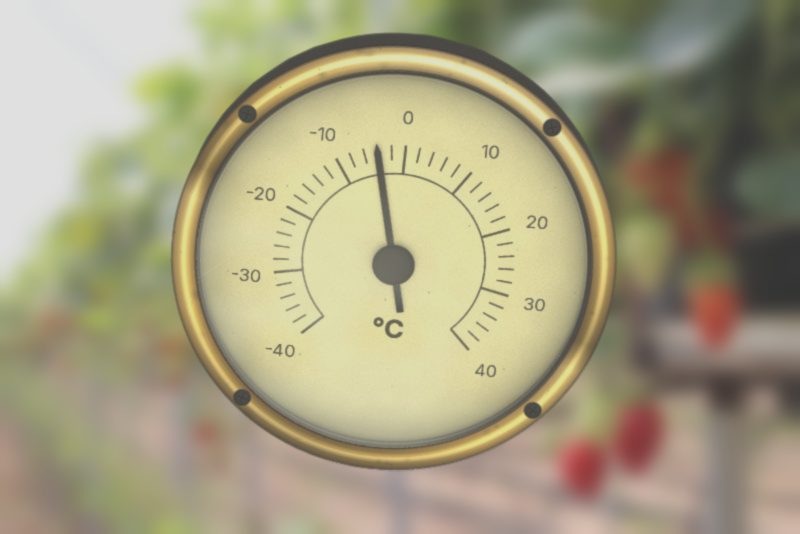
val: -4°C
